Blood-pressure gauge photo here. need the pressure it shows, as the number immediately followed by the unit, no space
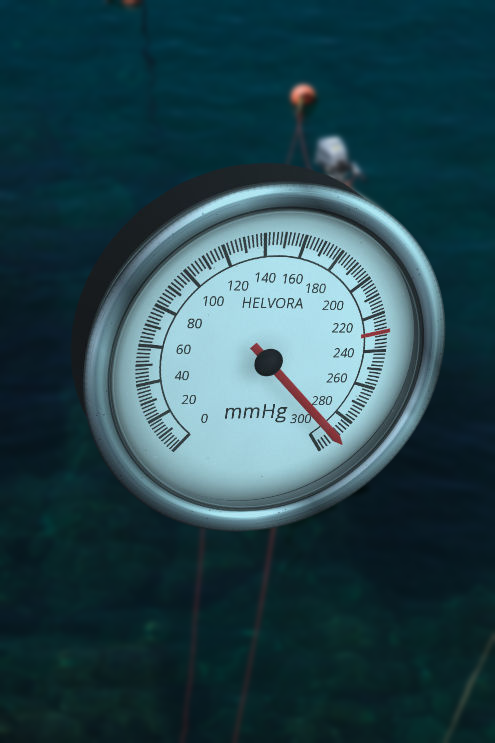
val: 290mmHg
